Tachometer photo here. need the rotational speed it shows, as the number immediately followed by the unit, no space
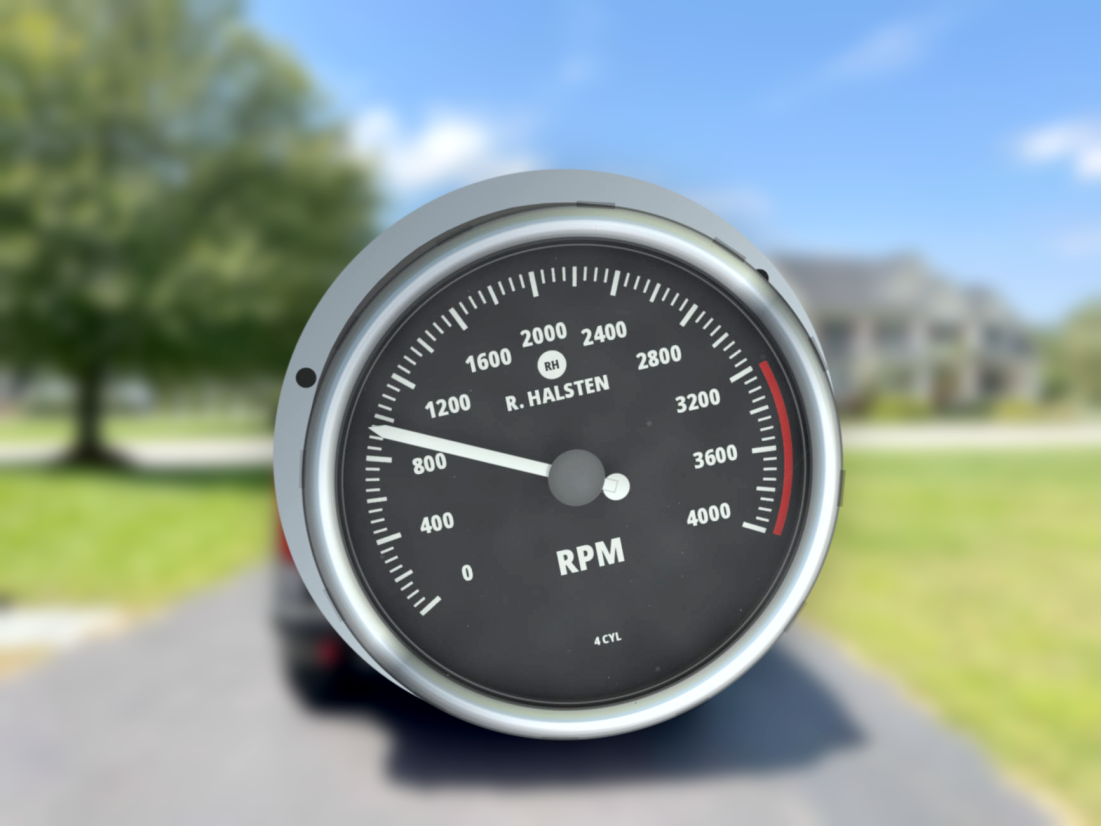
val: 950rpm
